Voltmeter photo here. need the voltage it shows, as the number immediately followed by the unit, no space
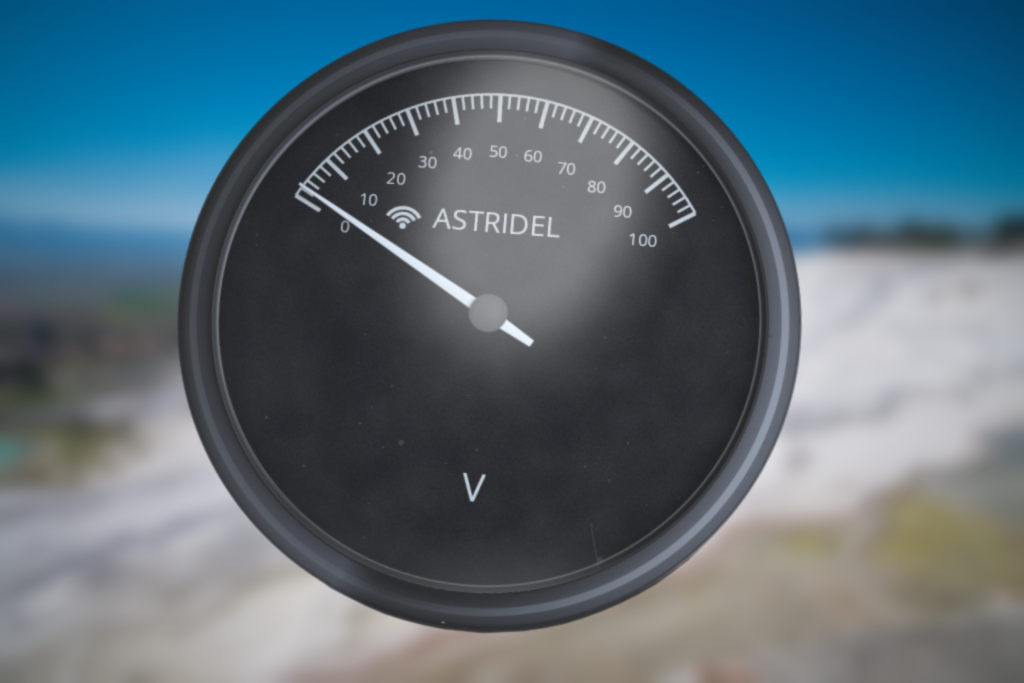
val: 2V
